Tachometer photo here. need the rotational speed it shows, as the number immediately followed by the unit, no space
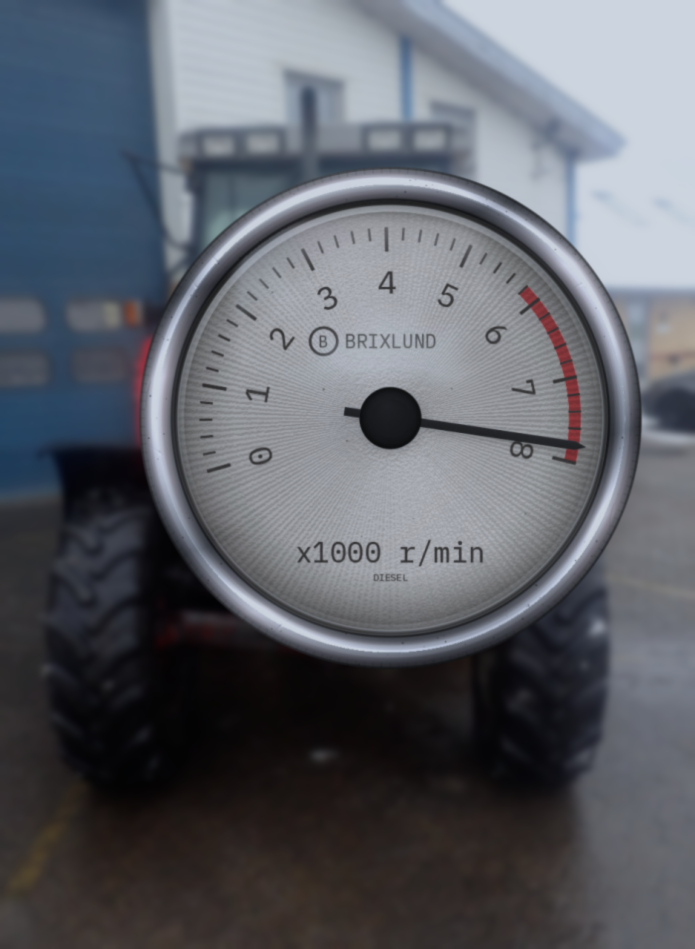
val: 7800rpm
